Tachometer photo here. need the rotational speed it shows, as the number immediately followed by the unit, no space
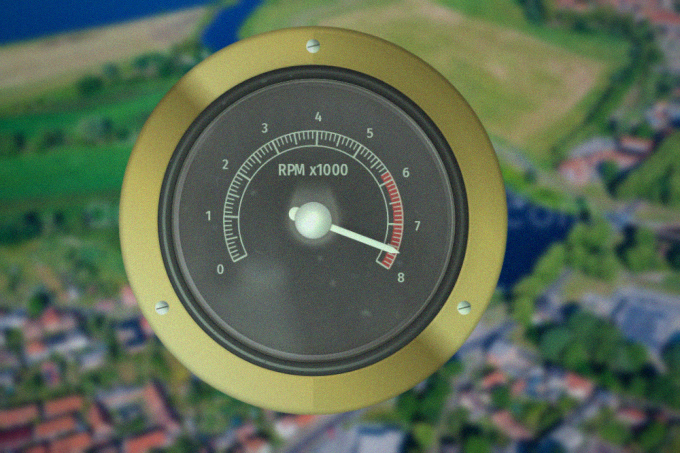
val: 7600rpm
